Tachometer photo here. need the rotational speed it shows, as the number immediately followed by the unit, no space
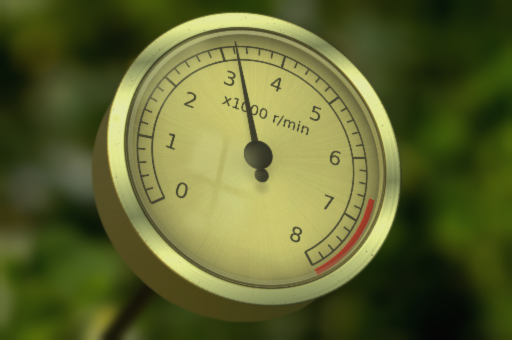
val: 3200rpm
